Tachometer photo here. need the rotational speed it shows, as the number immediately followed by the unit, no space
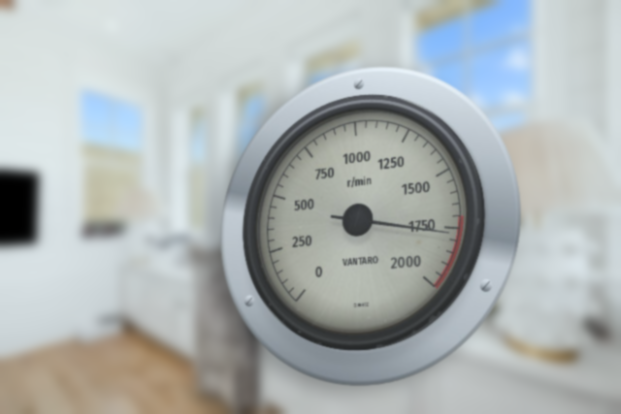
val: 1775rpm
